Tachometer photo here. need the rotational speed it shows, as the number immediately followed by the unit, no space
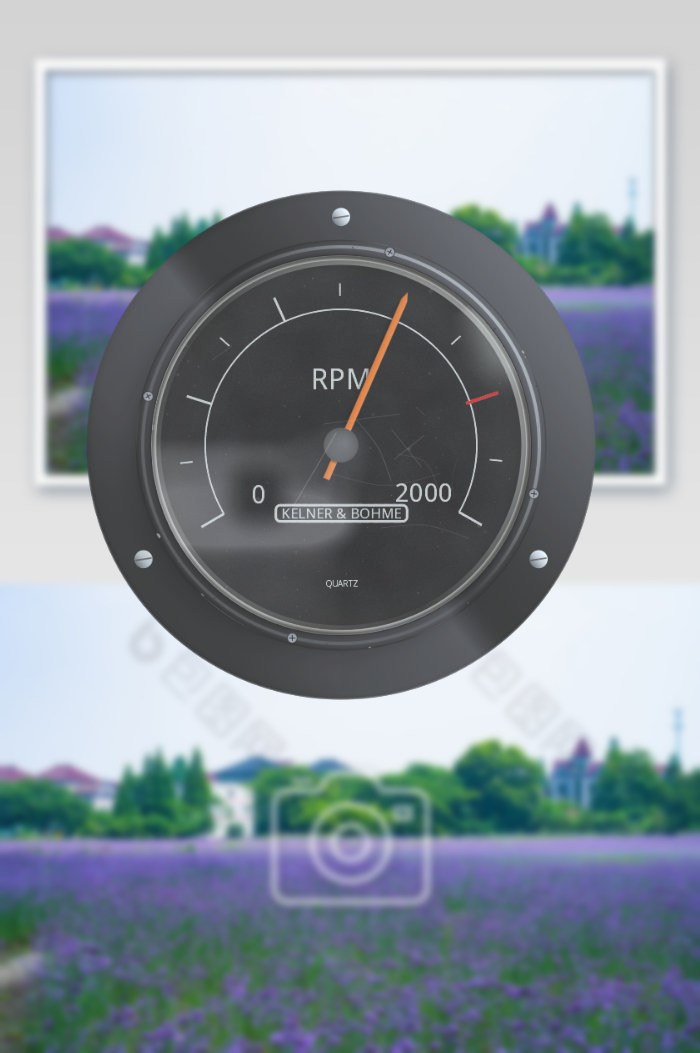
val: 1200rpm
